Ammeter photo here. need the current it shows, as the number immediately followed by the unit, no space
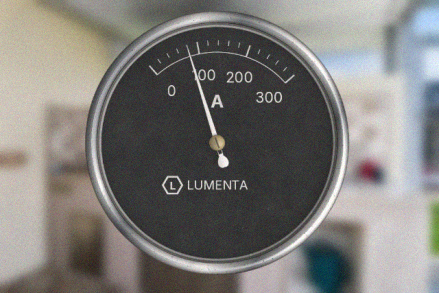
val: 80A
